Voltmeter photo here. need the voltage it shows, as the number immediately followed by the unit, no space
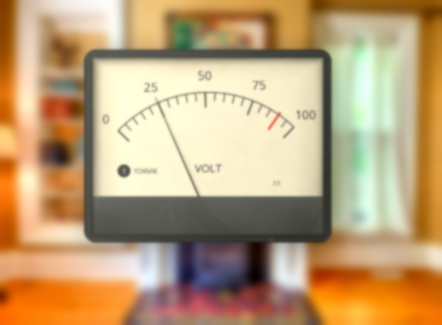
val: 25V
